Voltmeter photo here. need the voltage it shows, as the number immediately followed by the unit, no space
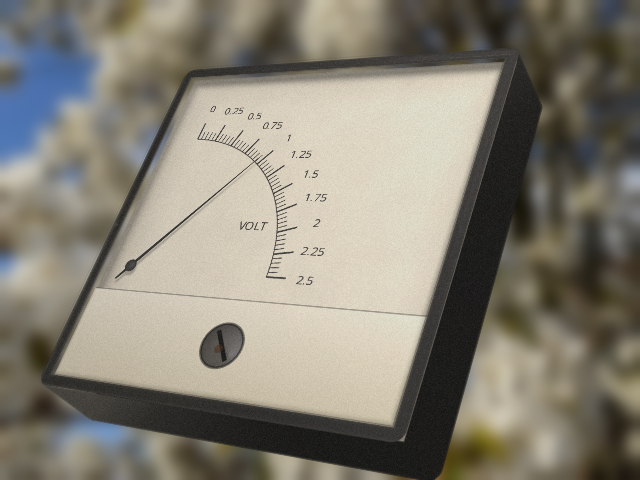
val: 1V
